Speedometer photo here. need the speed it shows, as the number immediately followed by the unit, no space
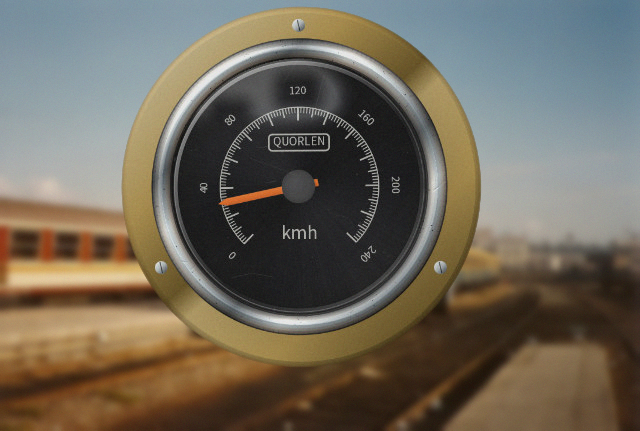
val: 30km/h
